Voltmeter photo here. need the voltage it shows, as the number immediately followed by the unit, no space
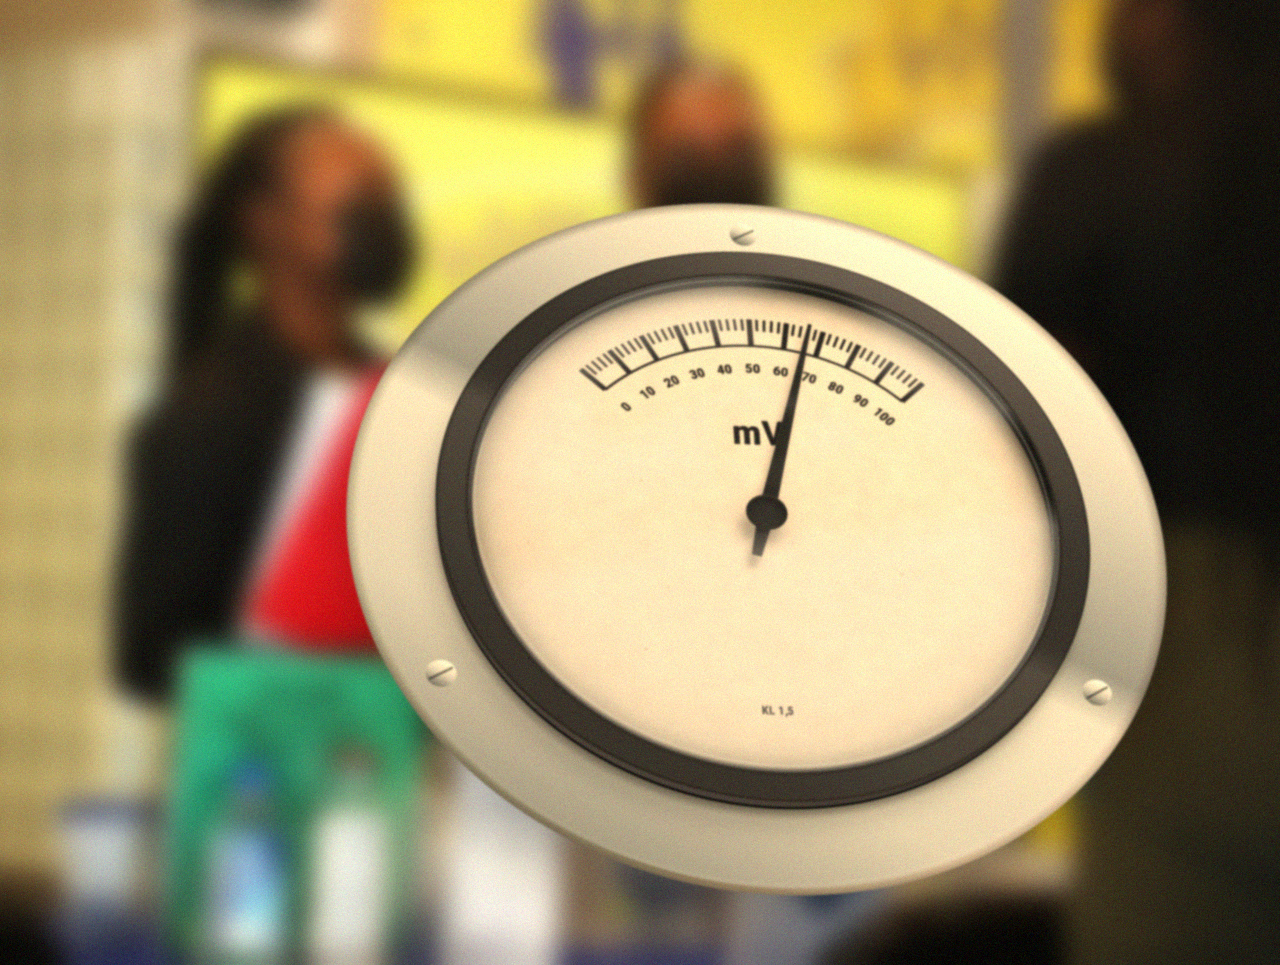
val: 66mV
